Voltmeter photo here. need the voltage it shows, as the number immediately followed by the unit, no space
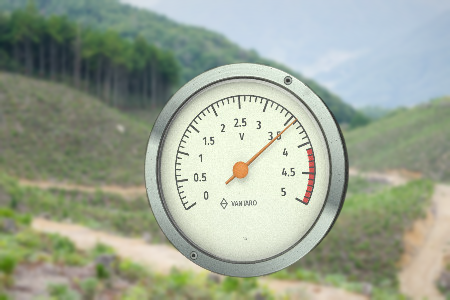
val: 3.6V
